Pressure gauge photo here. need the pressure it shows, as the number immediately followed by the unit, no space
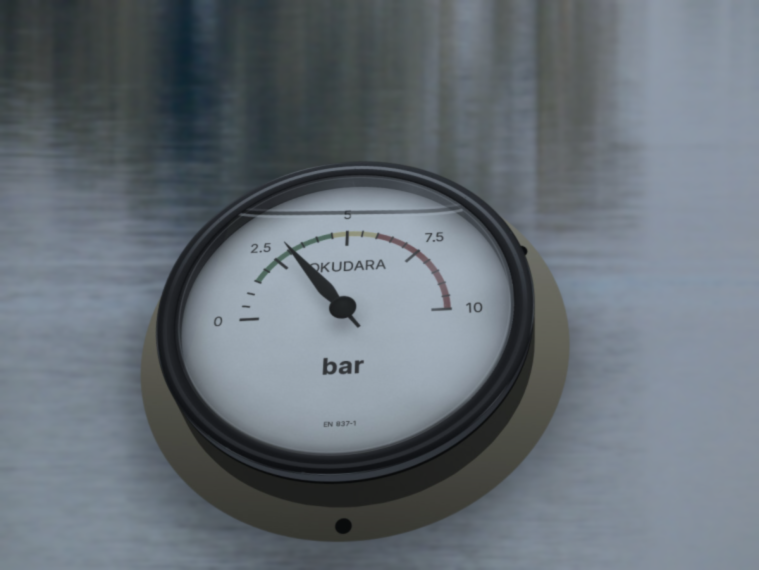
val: 3bar
